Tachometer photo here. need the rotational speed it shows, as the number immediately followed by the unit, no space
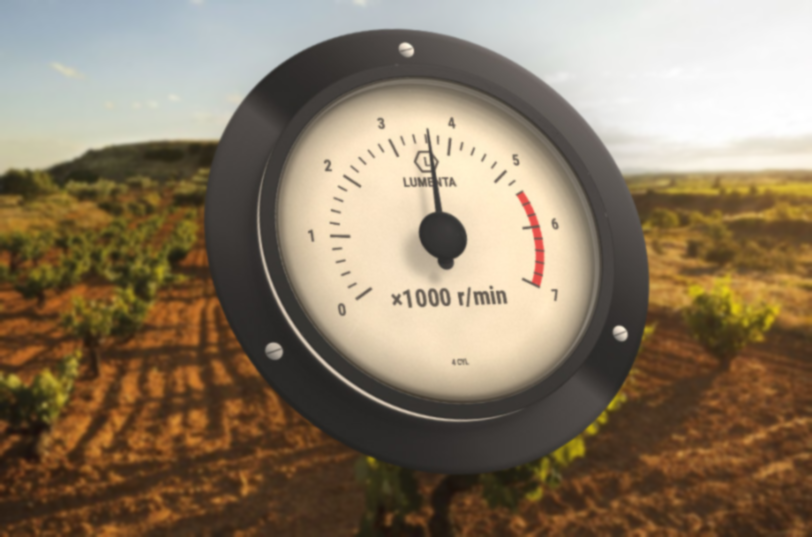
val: 3600rpm
